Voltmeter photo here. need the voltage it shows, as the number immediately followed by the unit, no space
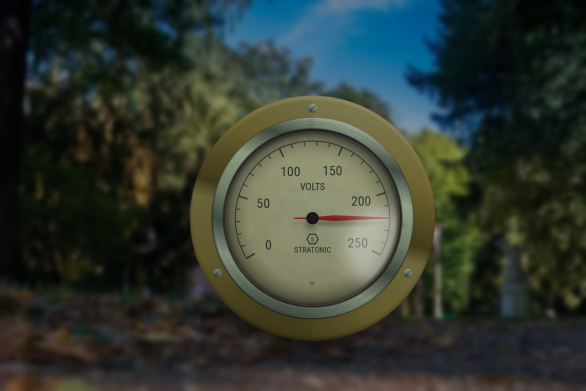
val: 220V
